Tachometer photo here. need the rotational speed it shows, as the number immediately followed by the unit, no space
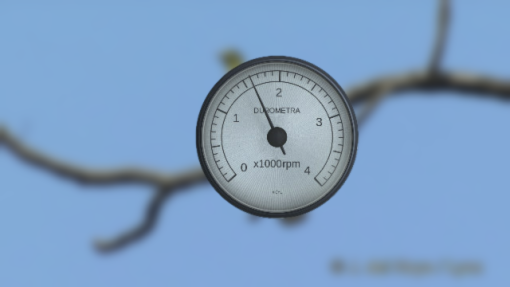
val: 1600rpm
